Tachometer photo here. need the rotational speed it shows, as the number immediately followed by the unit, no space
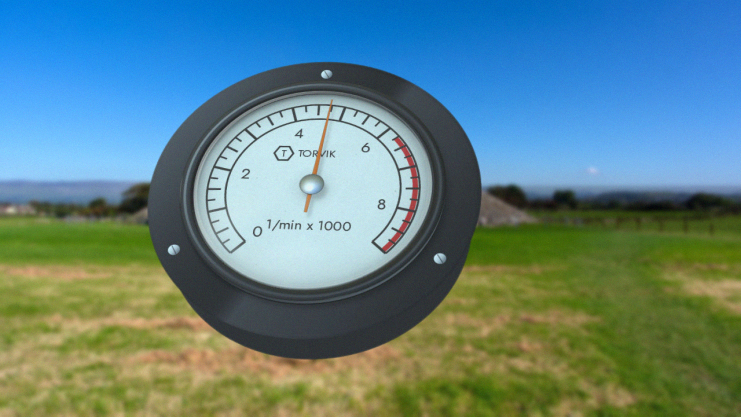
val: 4750rpm
